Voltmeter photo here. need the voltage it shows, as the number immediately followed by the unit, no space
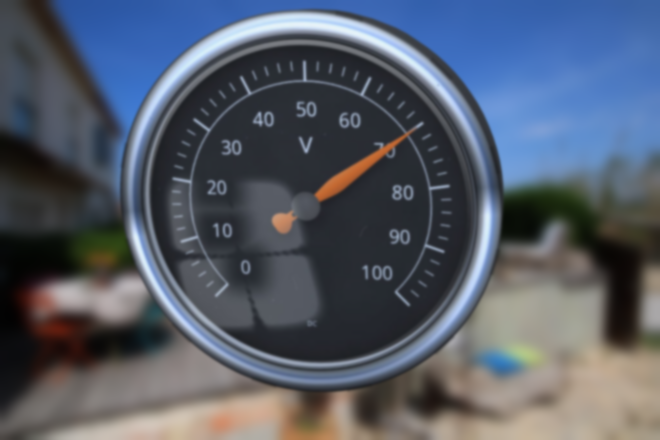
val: 70V
